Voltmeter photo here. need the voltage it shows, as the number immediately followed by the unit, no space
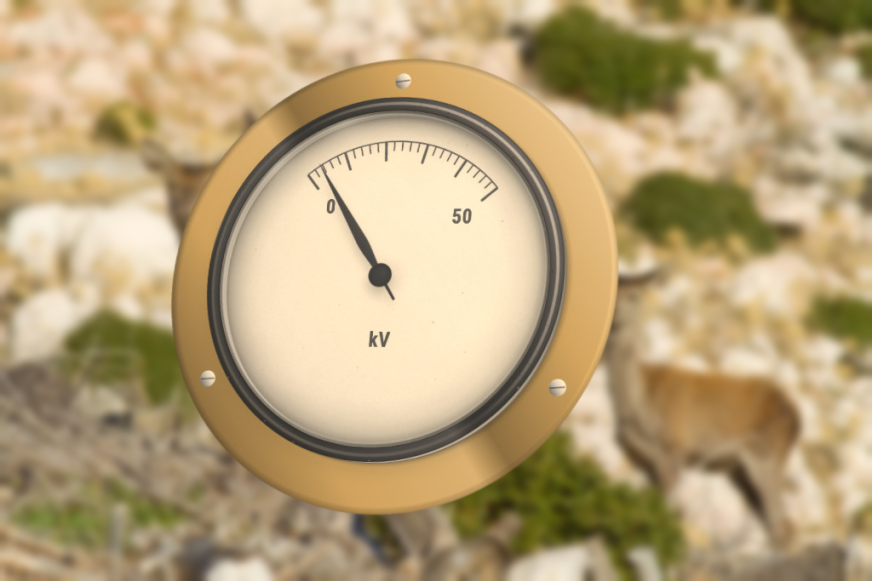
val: 4kV
